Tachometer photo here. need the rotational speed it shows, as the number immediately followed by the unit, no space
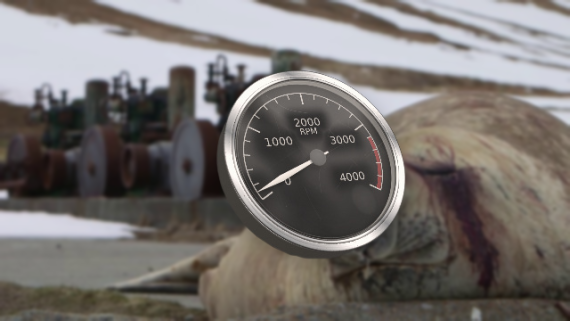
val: 100rpm
